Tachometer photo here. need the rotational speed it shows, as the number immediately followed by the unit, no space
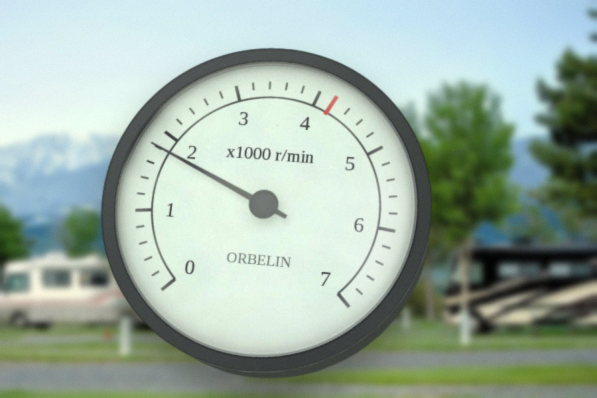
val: 1800rpm
